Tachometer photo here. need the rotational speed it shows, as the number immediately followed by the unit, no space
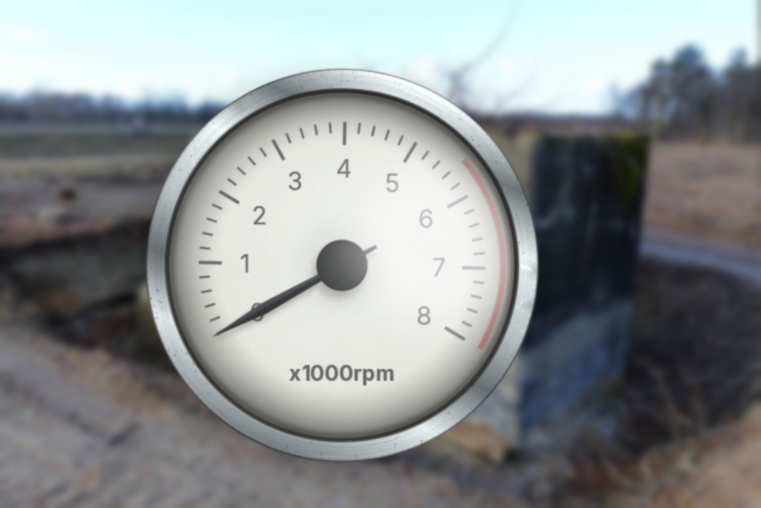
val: 0rpm
